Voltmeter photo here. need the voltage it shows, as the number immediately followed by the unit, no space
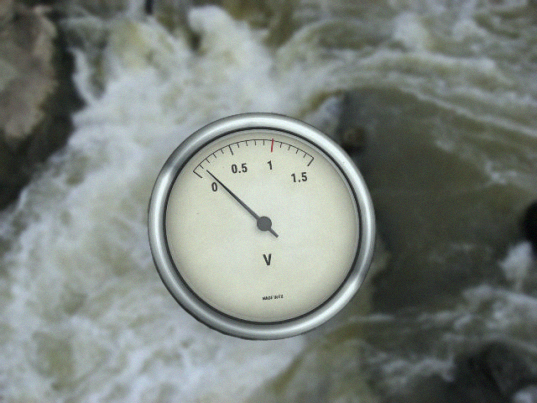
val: 0.1V
